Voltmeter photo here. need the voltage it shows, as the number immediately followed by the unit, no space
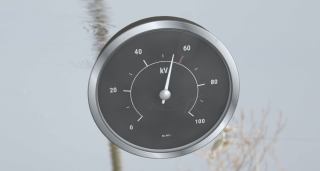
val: 55kV
